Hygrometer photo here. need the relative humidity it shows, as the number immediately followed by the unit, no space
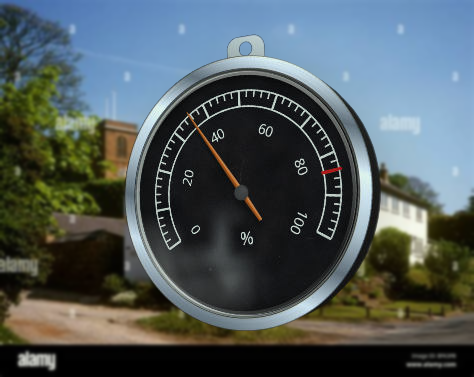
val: 36%
